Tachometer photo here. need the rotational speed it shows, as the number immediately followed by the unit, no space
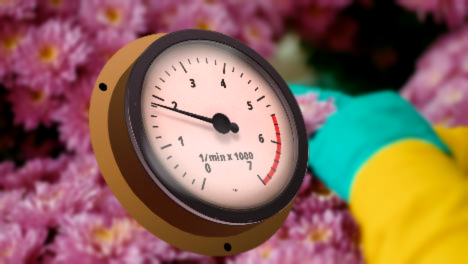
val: 1800rpm
